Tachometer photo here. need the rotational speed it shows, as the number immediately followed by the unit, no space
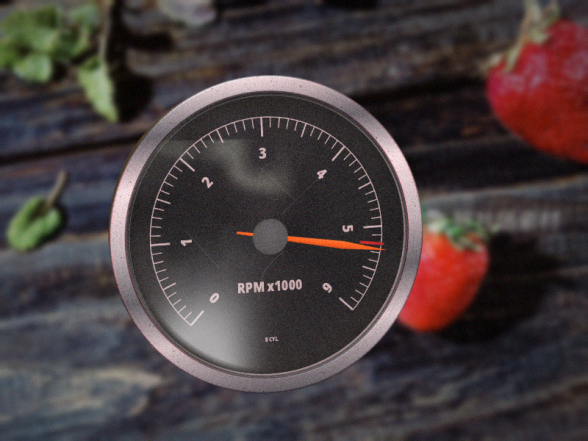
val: 5250rpm
